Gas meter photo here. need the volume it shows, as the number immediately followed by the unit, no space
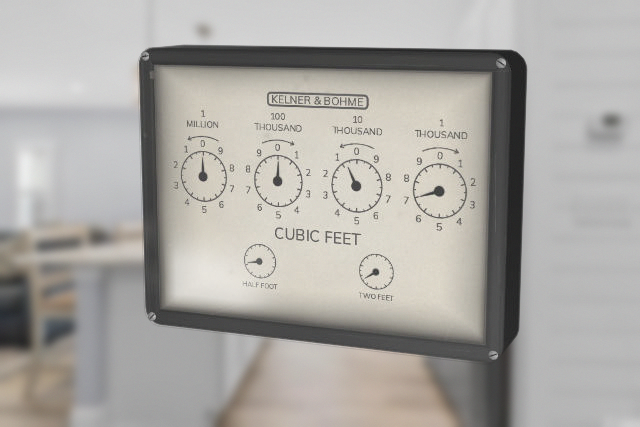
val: 700ft³
